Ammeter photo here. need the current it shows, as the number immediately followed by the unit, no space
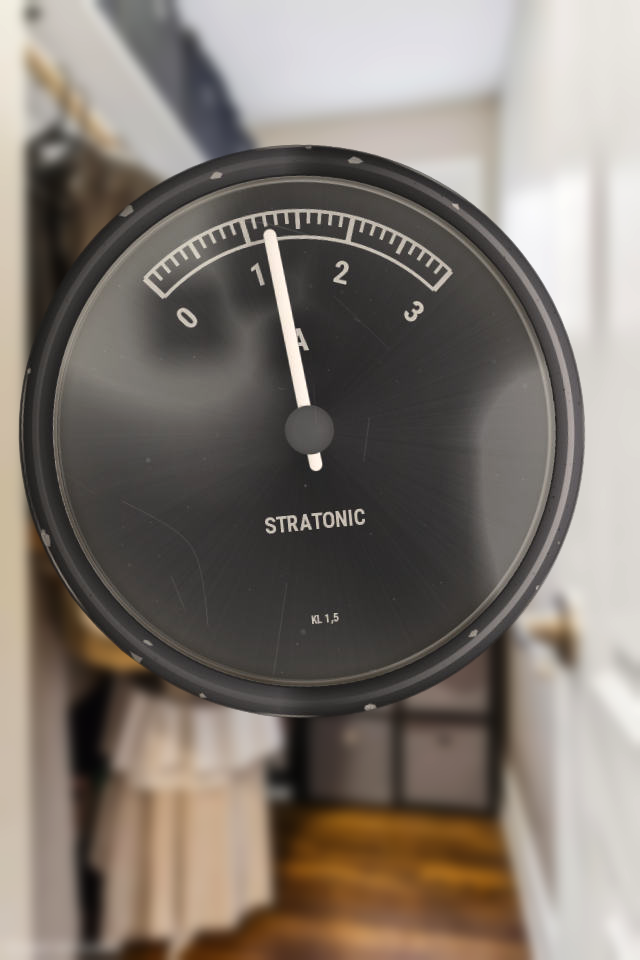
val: 1.2A
